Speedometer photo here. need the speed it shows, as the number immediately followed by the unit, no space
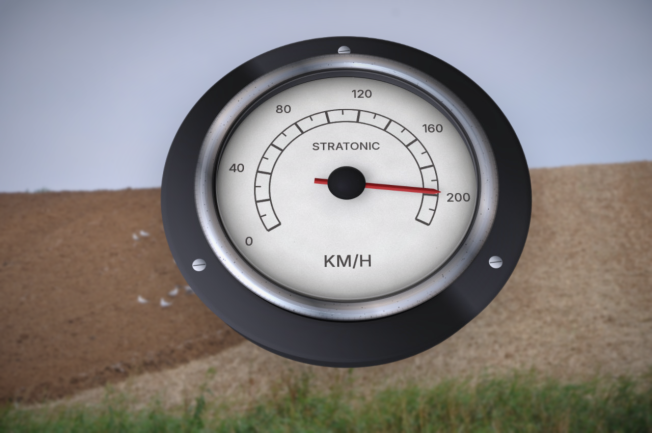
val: 200km/h
